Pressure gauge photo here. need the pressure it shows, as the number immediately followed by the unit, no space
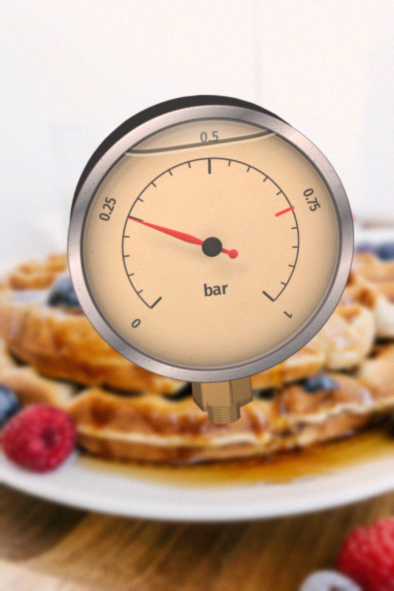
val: 0.25bar
